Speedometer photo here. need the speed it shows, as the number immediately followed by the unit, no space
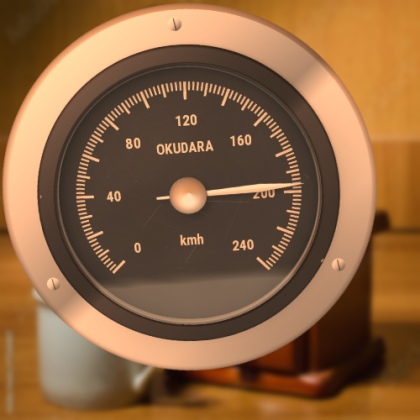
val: 196km/h
